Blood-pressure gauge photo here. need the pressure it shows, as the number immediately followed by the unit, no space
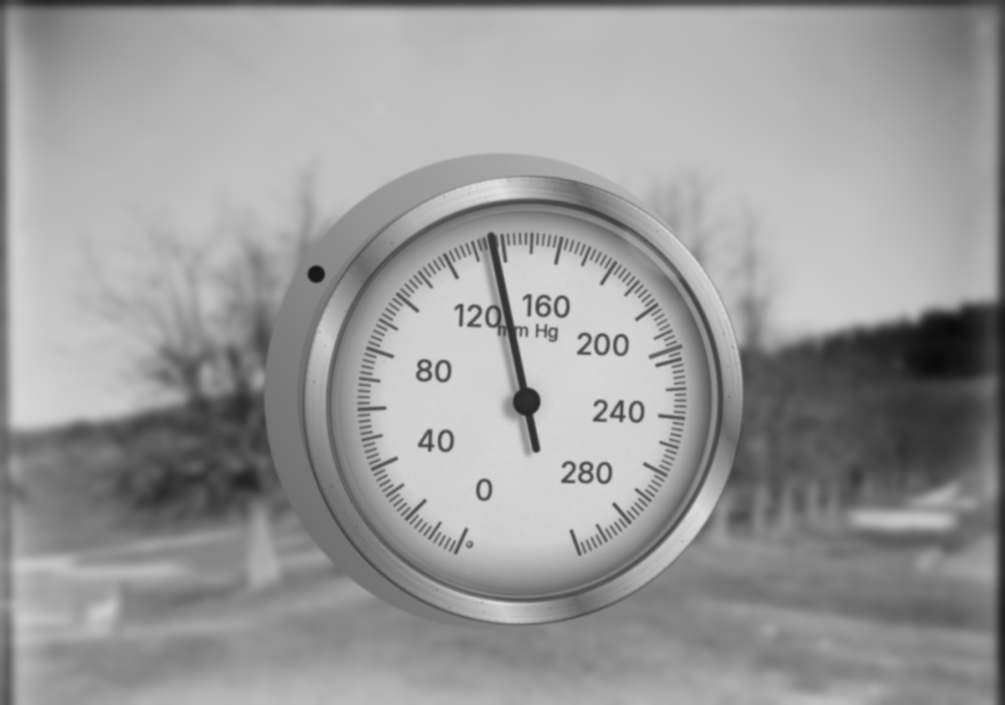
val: 136mmHg
